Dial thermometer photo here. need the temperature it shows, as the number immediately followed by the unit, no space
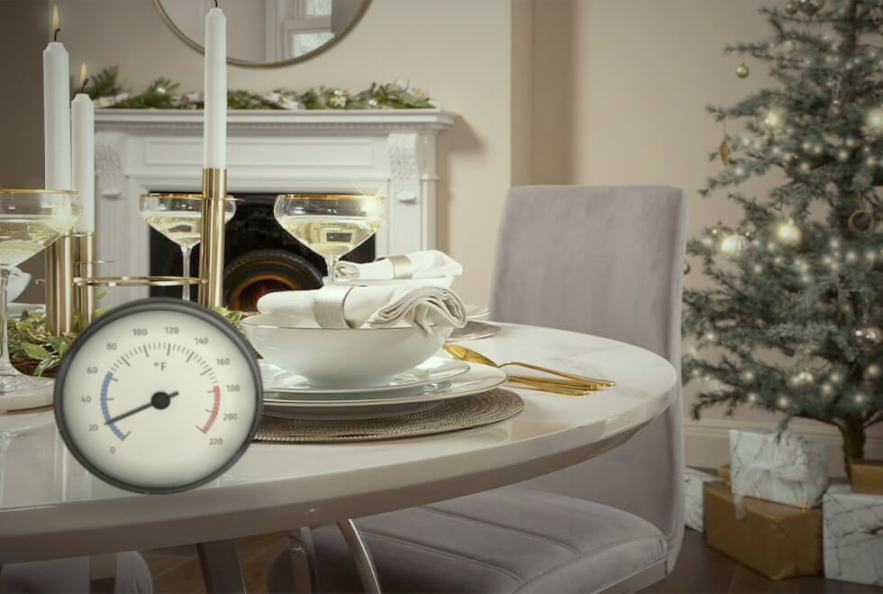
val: 20°F
